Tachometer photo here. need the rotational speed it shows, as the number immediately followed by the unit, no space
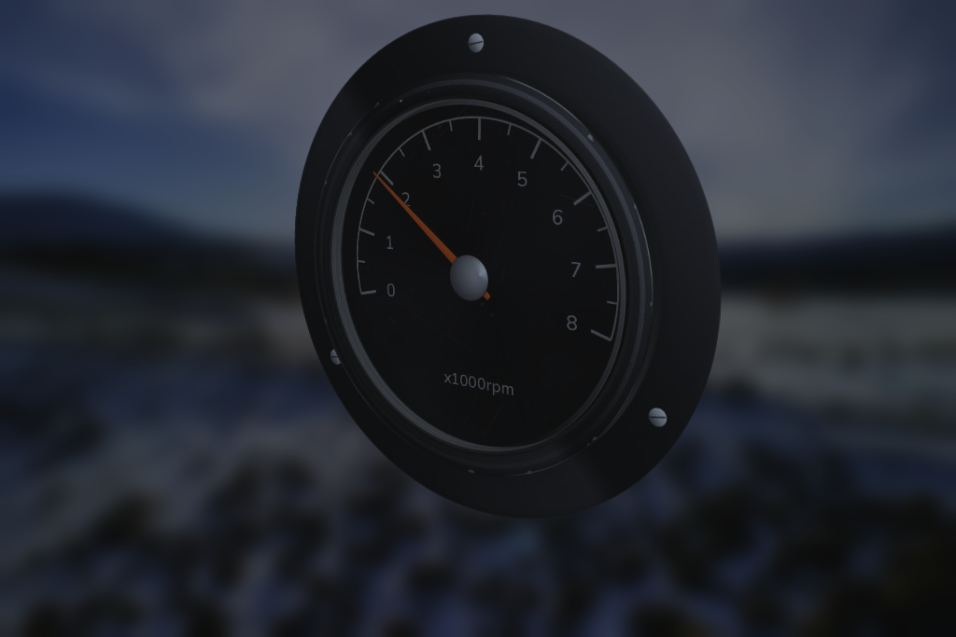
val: 2000rpm
